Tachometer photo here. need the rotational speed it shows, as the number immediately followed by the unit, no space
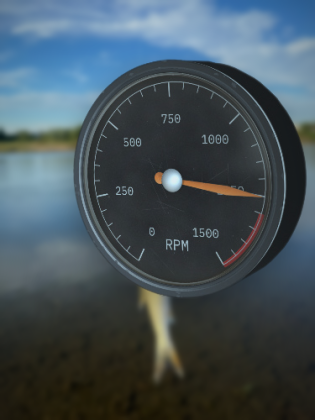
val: 1250rpm
